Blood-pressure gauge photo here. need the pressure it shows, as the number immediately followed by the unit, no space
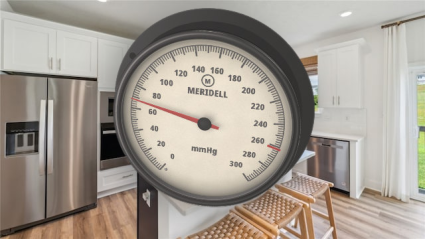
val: 70mmHg
